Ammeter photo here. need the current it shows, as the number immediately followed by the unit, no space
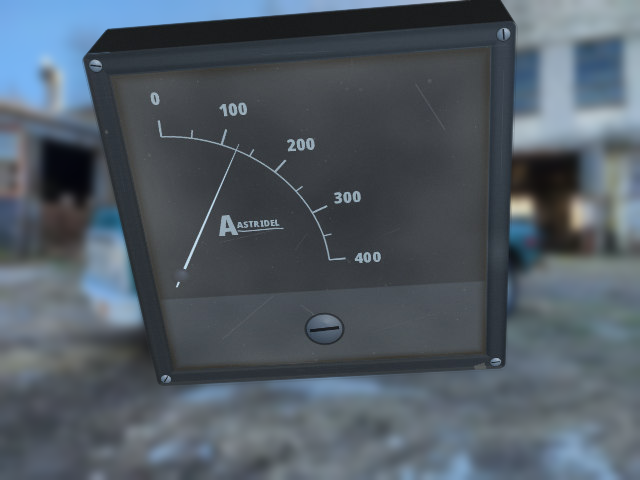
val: 125A
